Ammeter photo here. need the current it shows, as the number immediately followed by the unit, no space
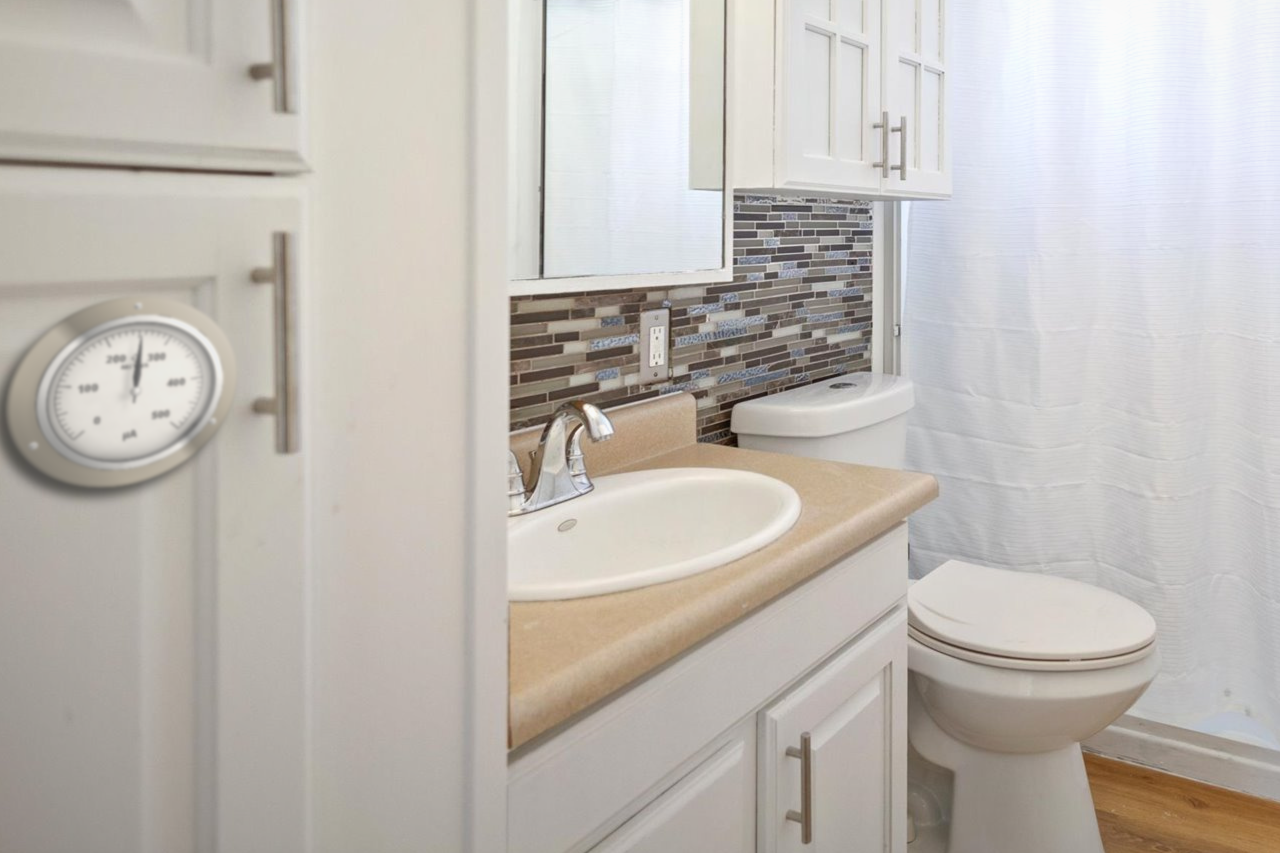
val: 250µA
